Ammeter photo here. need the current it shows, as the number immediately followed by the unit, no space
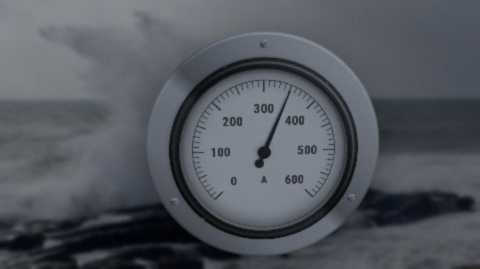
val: 350A
